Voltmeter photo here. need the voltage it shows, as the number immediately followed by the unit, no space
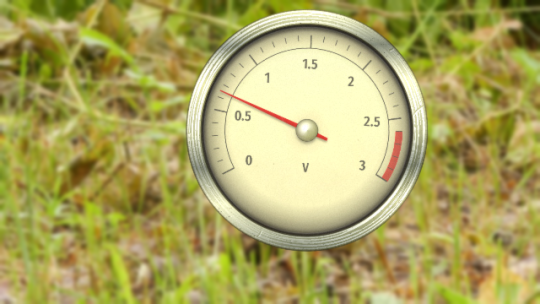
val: 0.65V
